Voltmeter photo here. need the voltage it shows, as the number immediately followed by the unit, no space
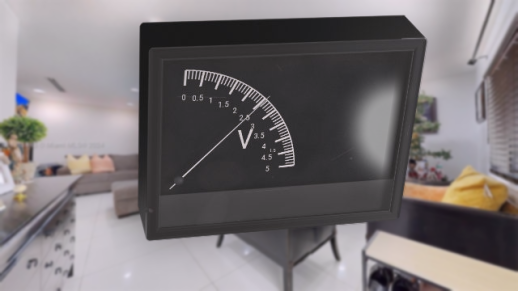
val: 2.5V
